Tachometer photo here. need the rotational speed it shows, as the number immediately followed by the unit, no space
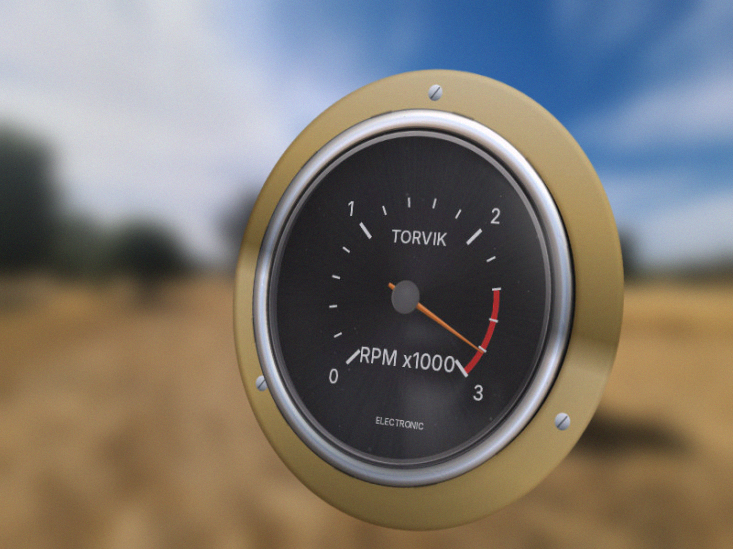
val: 2800rpm
